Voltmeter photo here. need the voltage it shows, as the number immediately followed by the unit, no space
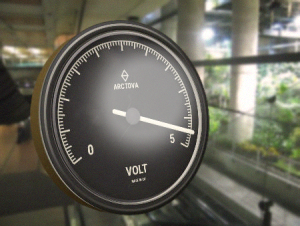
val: 4.75V
